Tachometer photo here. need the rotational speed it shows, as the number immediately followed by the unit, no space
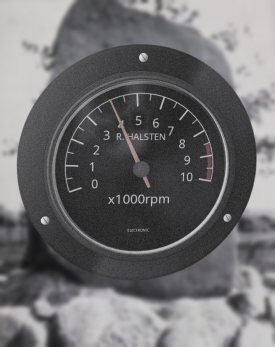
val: 4000rpm
